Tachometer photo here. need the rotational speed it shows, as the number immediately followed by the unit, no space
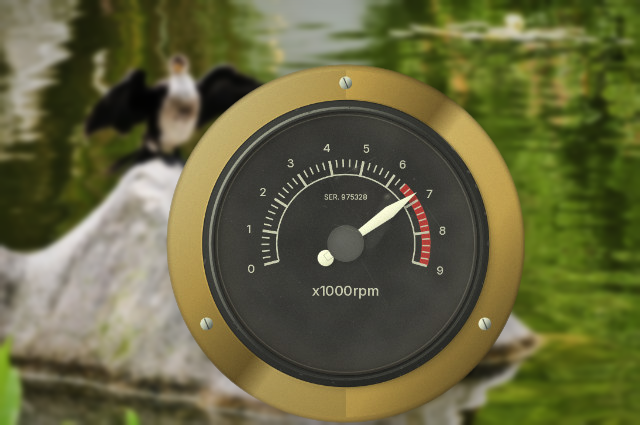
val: 6800rpm
